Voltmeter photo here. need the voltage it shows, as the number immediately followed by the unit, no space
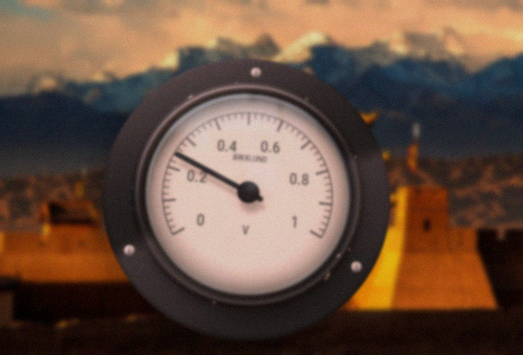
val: 0.24V
